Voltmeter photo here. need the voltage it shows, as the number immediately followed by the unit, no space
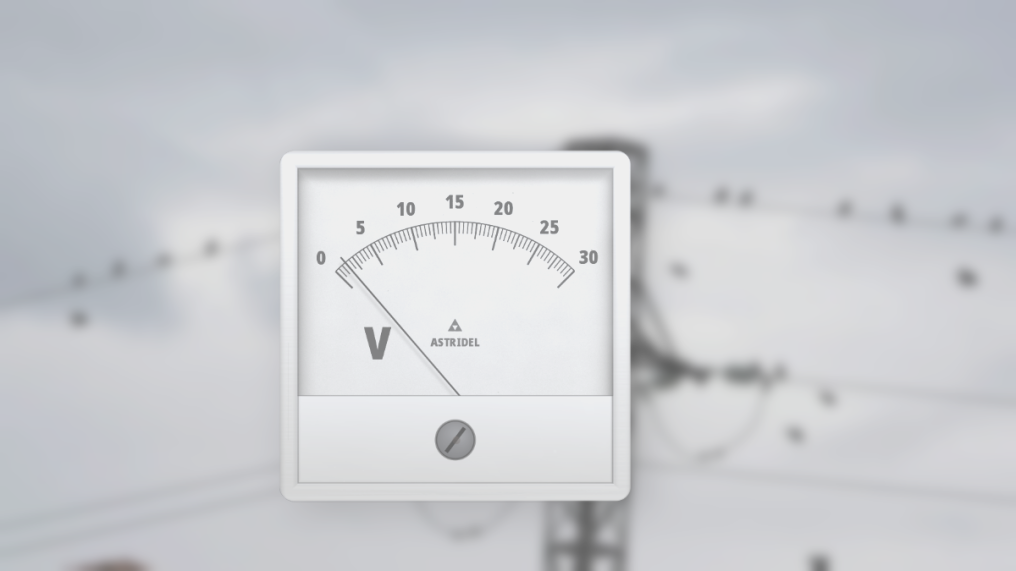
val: 1.5V
